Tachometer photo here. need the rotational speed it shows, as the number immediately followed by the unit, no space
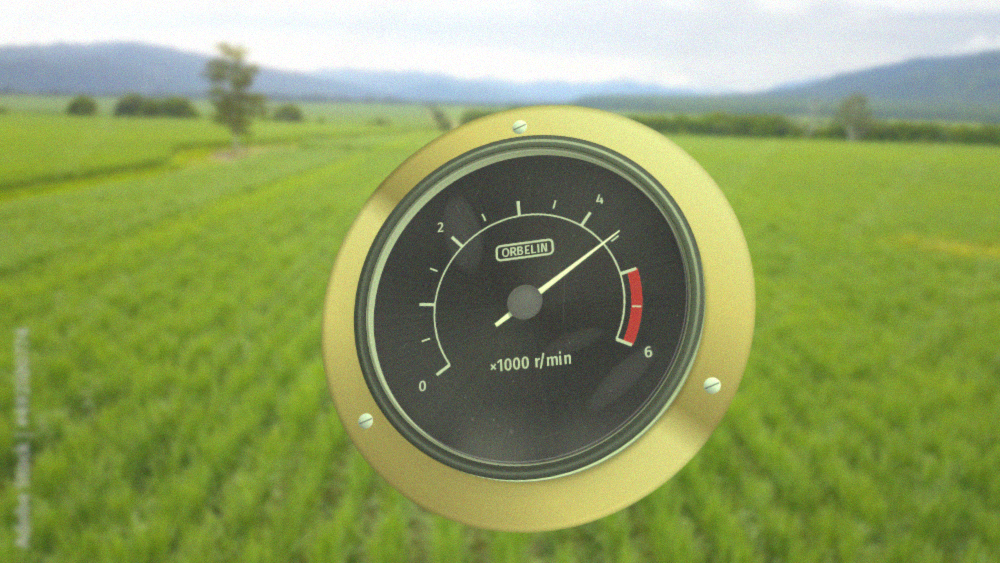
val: 4500rpm
